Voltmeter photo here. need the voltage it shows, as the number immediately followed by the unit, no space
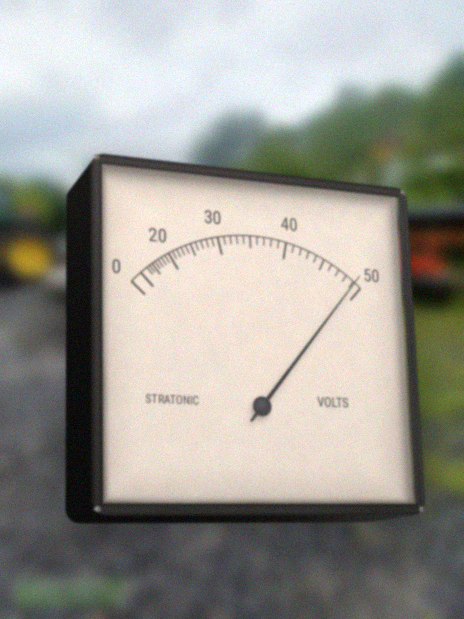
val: 49V
